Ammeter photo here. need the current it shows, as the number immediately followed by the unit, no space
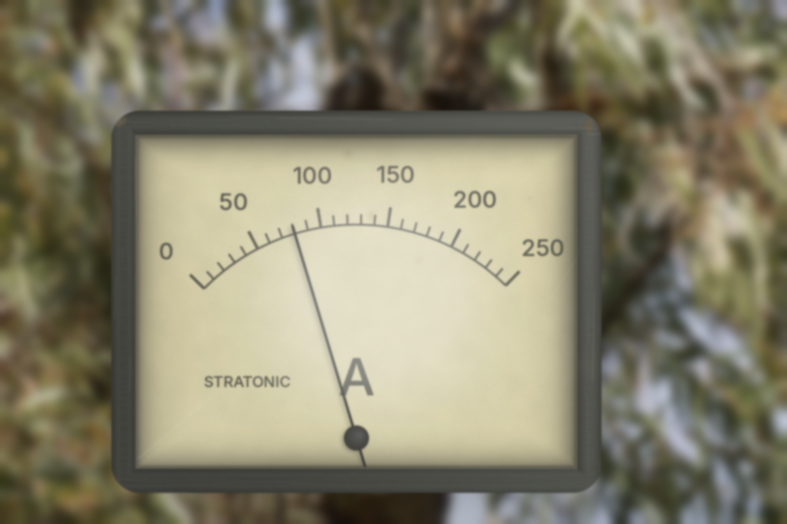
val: 80A
